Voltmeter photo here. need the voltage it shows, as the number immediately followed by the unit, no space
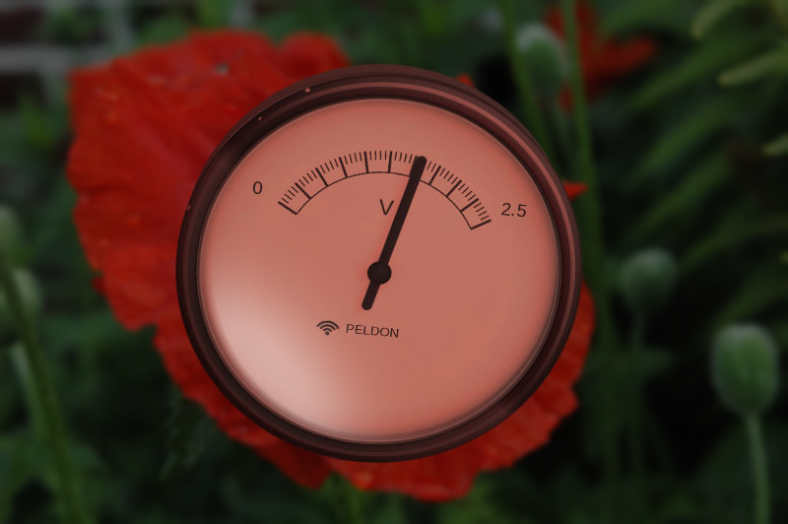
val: 1.55V
